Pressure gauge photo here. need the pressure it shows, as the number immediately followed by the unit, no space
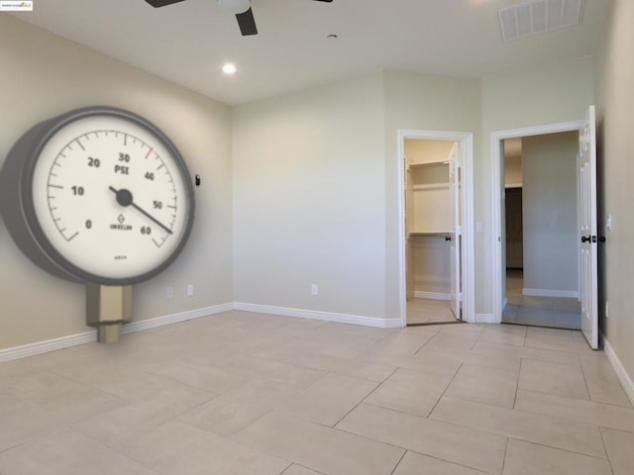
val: 56psi
